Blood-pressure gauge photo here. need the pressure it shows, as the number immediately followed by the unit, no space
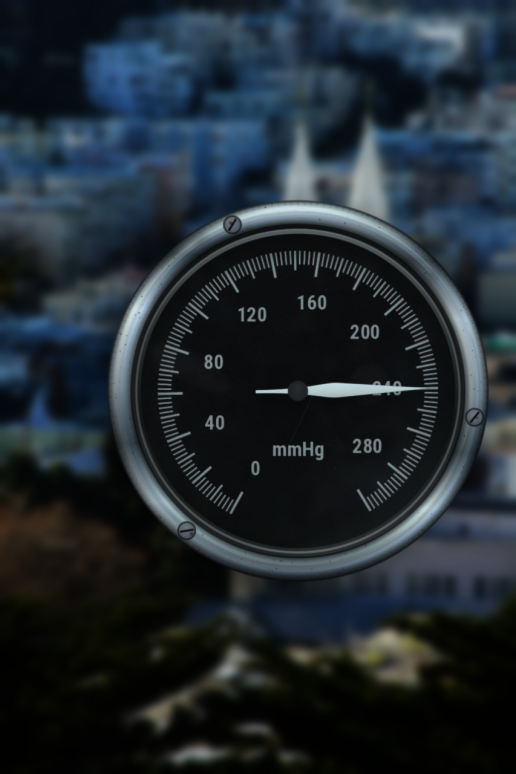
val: 240mmHg
